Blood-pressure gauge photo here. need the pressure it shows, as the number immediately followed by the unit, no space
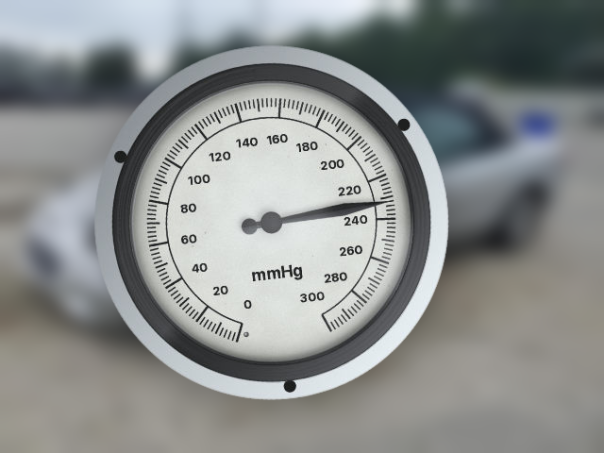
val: 232mmHg
